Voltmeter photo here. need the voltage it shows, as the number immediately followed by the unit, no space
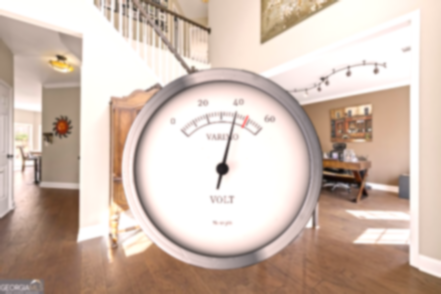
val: 40V
